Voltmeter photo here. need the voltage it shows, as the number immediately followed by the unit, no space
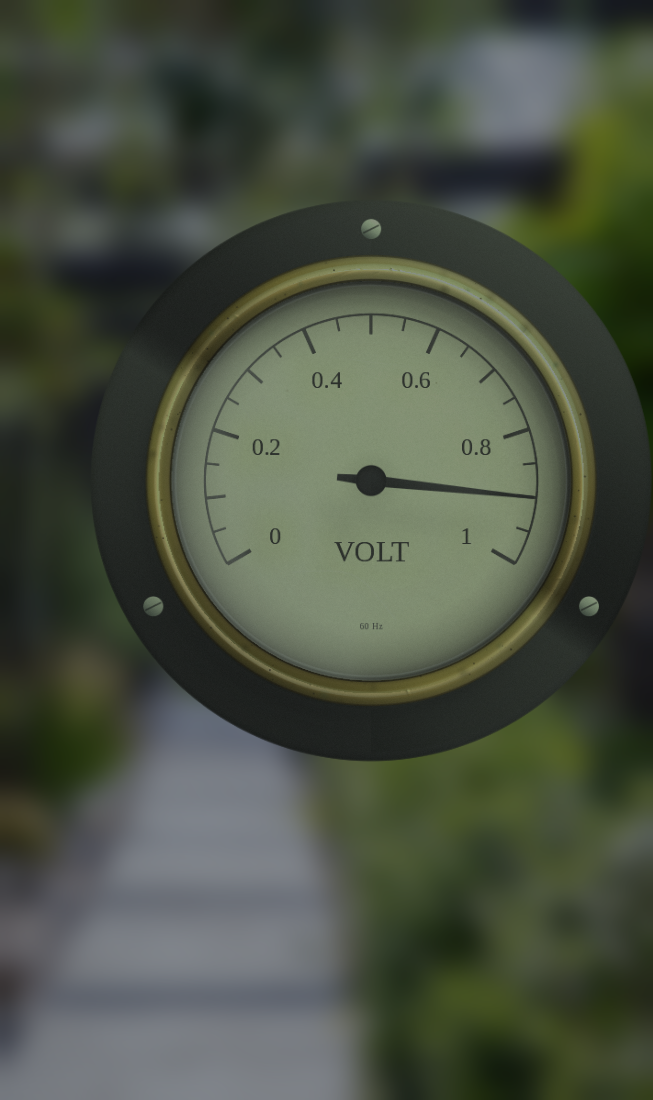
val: 0.9V
